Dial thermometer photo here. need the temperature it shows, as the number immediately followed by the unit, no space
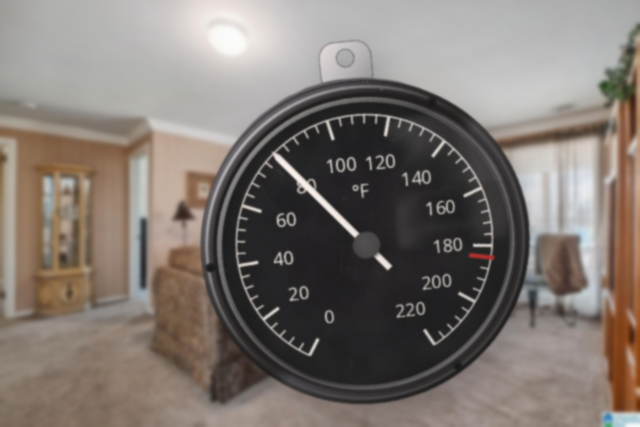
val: 80°F
